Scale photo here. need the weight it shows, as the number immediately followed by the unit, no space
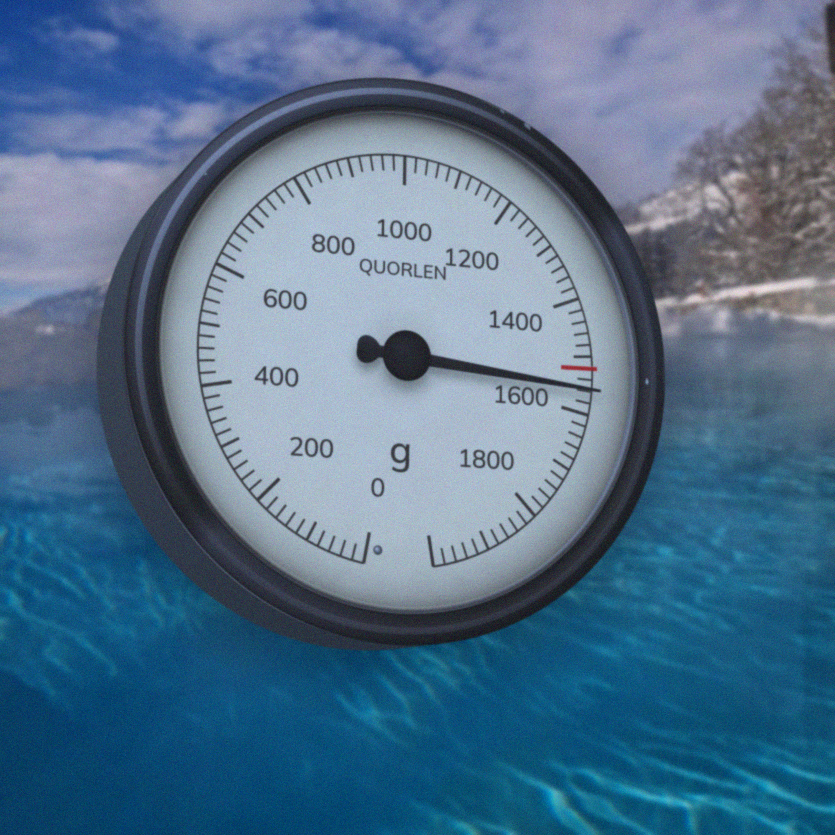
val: 1560g
